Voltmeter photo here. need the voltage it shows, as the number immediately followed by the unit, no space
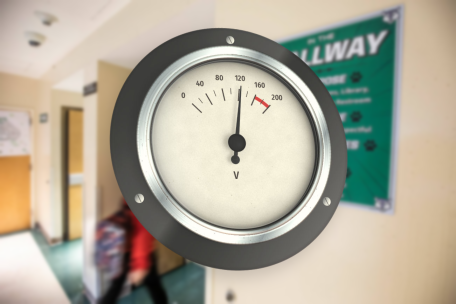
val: 120V
